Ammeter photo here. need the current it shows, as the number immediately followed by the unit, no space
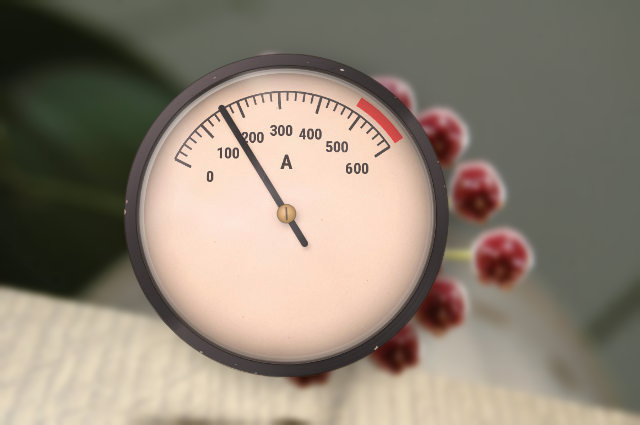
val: 160A
